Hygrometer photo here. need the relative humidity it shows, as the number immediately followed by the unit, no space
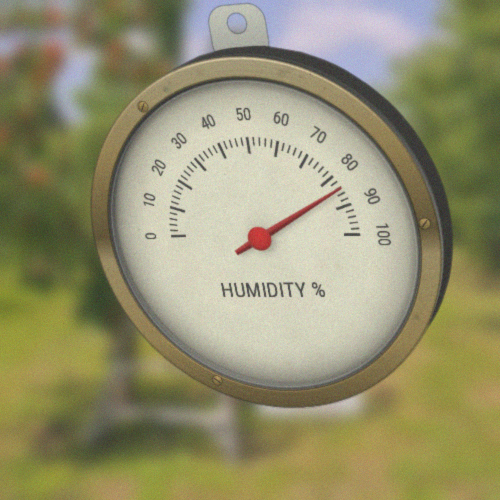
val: 84%
